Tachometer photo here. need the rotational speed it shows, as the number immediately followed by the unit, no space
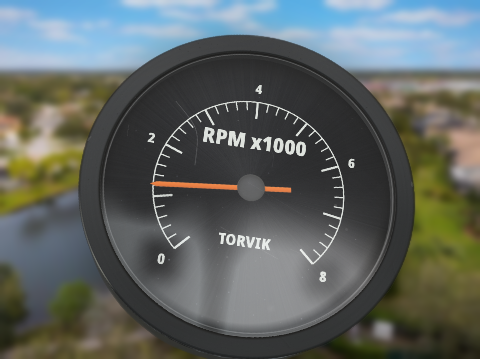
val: 1200rpm
